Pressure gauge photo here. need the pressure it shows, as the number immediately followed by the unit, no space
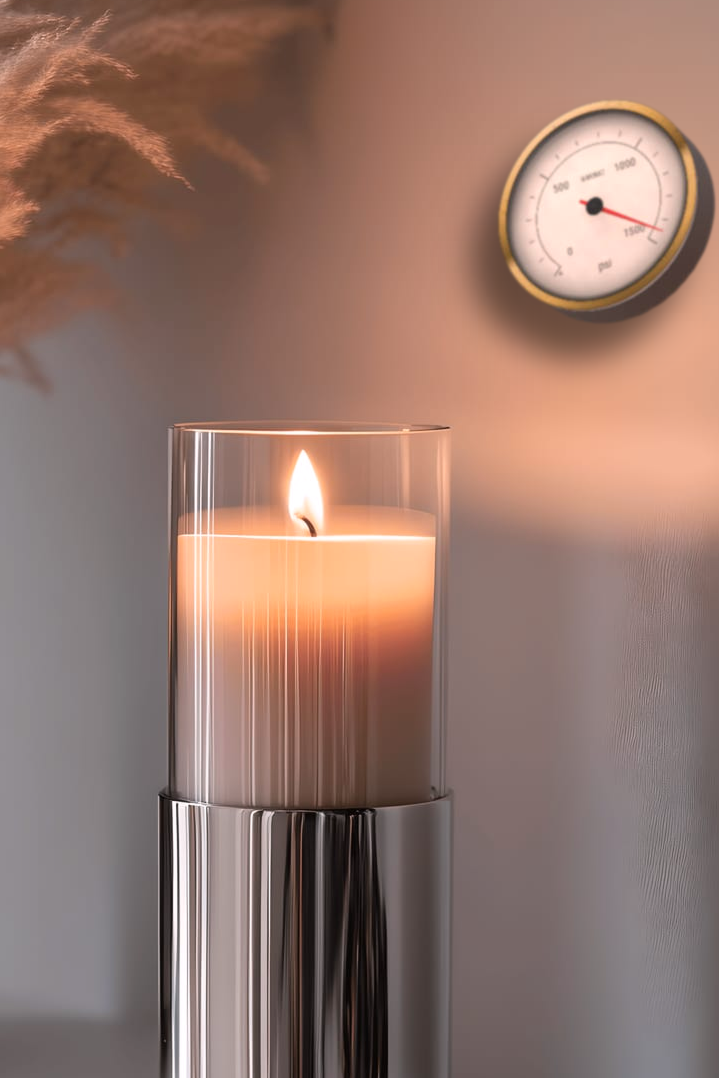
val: 1450psi
